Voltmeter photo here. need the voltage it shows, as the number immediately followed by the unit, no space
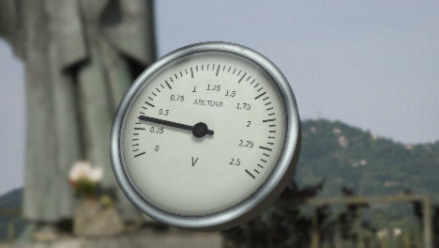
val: 0.35V
